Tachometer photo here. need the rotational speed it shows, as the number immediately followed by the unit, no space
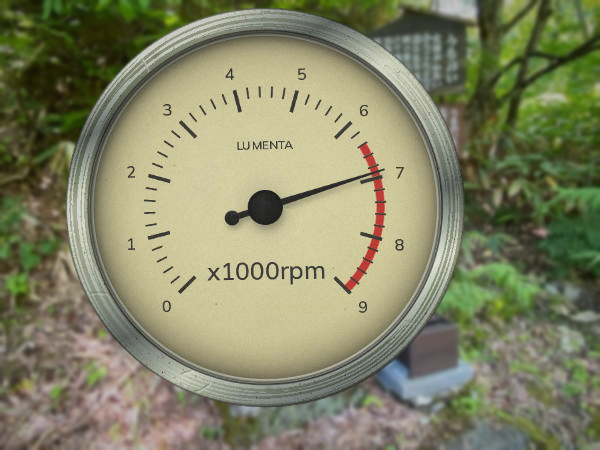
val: 6900rpm
